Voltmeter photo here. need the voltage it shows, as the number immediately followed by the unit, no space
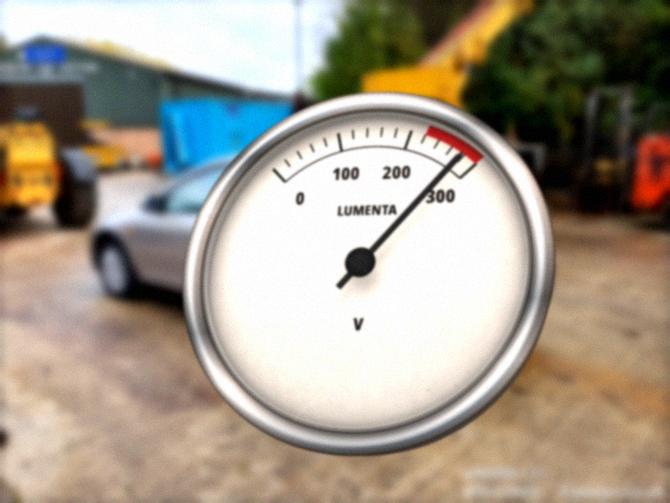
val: 280V
